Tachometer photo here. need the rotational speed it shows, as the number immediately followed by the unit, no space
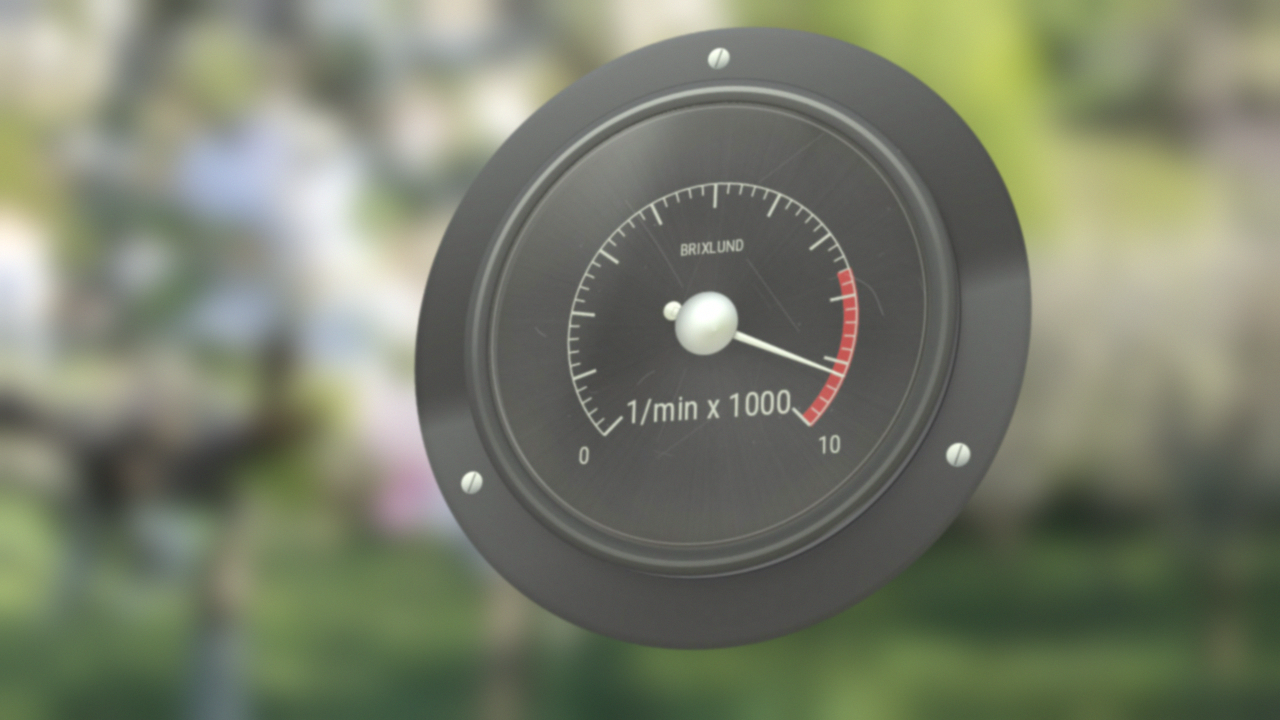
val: 9200rpm
